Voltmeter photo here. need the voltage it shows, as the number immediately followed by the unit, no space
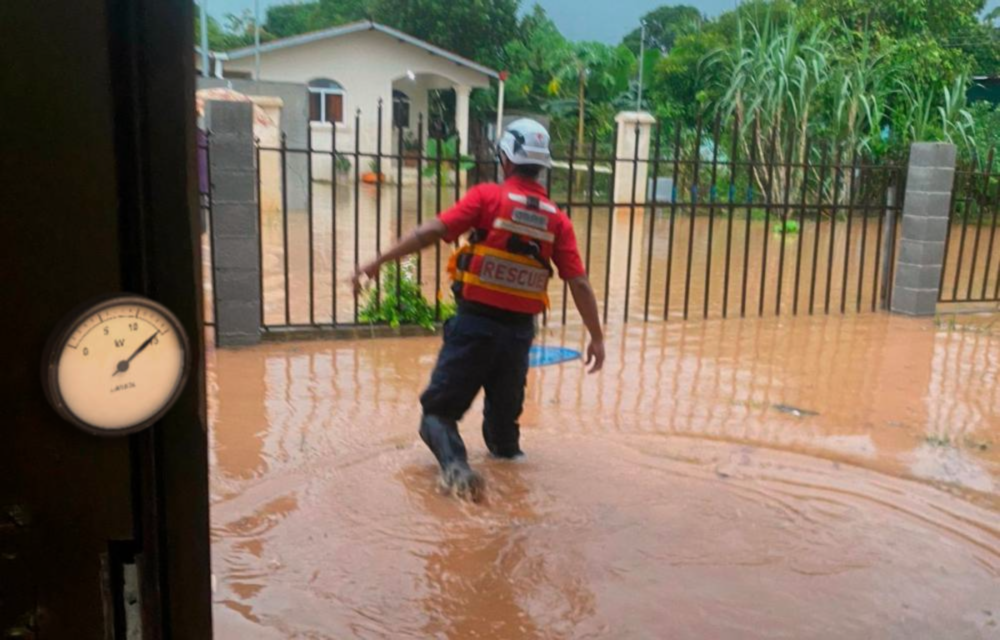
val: 14kV
